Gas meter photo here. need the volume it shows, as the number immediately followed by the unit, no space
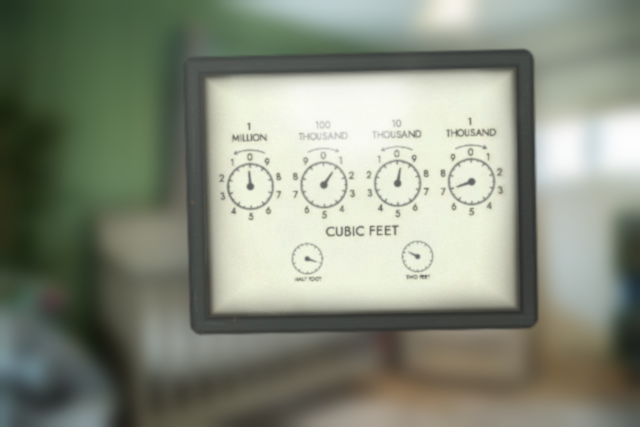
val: 9700ft³
